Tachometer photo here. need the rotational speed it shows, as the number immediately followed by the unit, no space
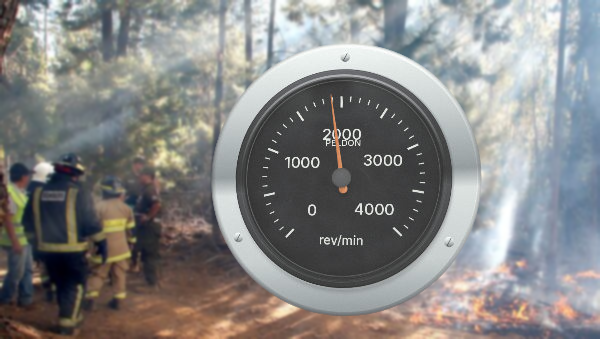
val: 1900rpm
